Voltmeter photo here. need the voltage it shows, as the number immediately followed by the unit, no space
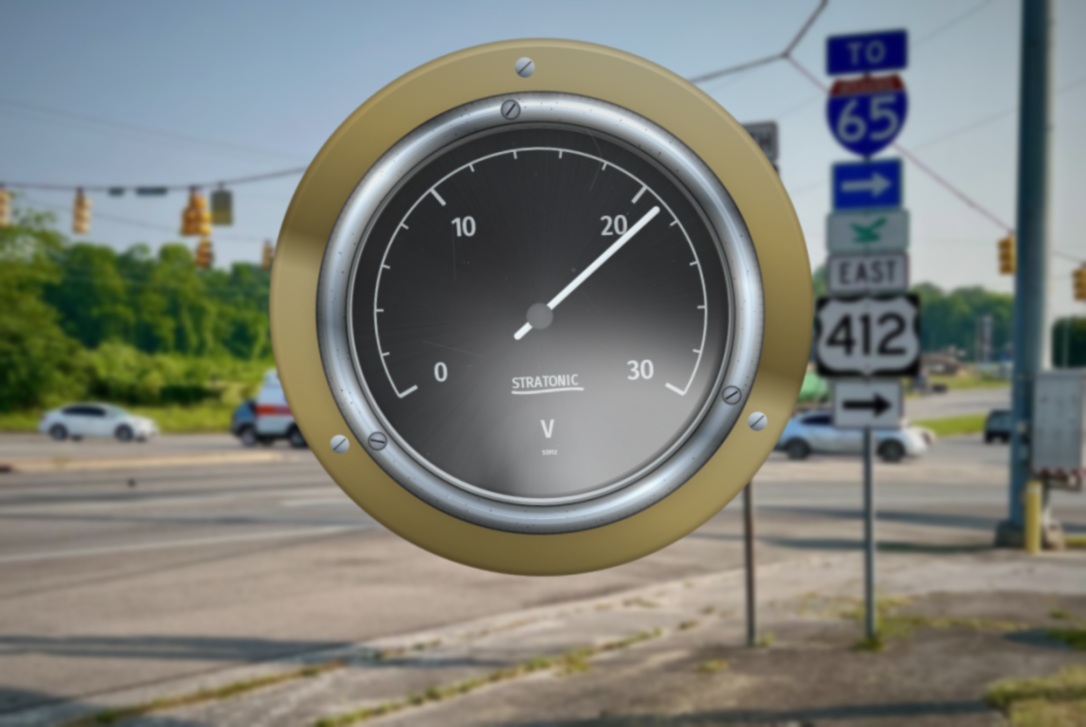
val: 21V
